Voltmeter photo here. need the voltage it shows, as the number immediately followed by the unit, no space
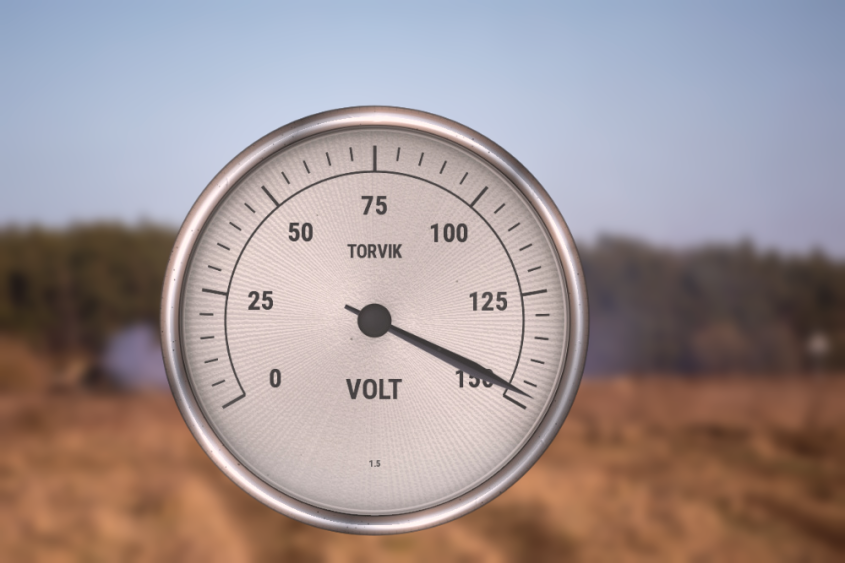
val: 147.5V
